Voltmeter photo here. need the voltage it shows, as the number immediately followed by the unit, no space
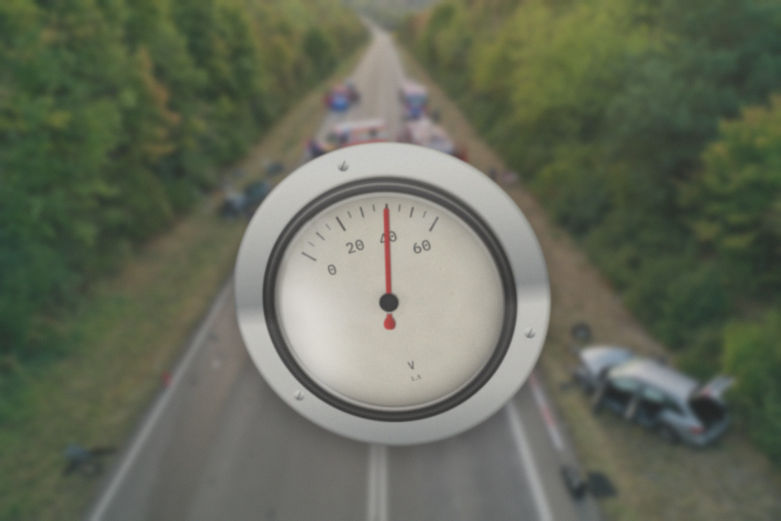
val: 40V
